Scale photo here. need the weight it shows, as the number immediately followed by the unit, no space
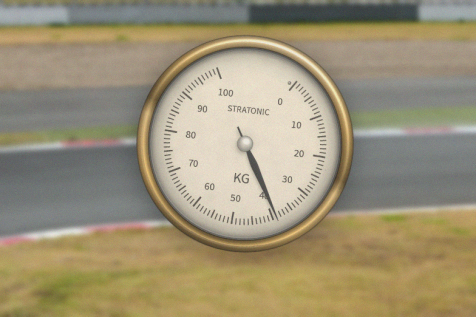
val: 39kg
